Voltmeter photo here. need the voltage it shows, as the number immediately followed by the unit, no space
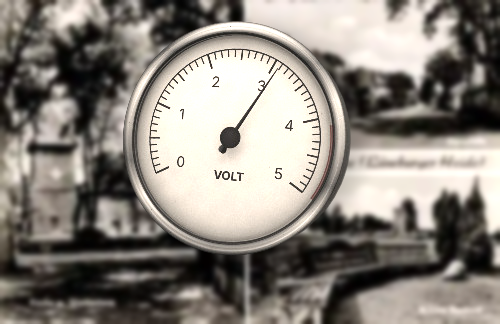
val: 3.1V
